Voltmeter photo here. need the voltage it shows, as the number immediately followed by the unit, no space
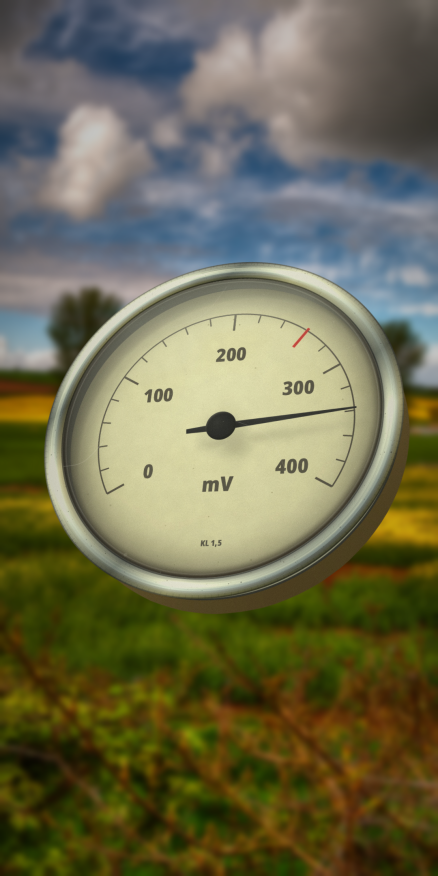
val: 340mV
